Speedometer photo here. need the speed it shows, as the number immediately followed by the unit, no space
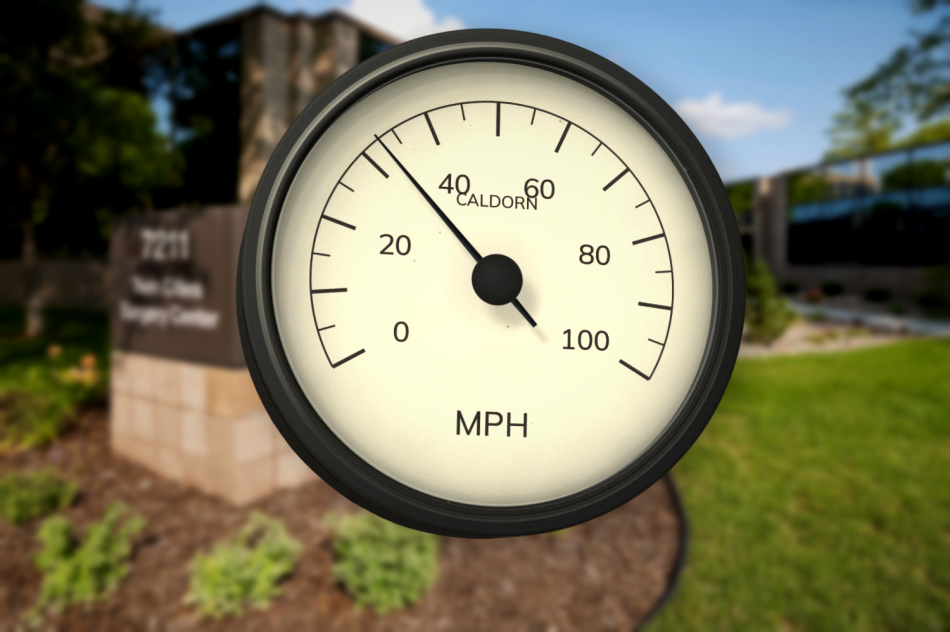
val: 32.5mph
